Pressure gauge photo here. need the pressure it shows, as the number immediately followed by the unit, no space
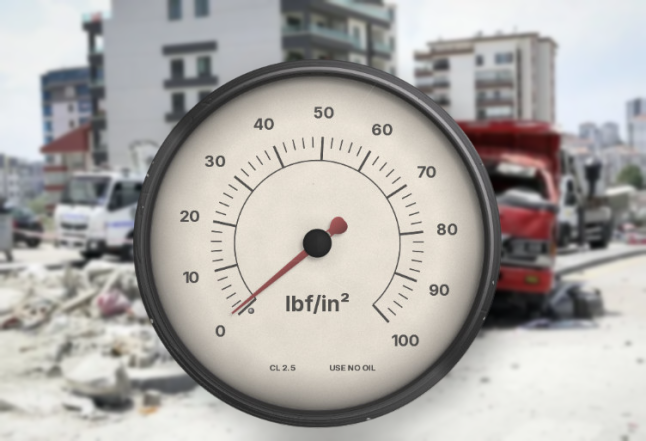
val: 1psi
